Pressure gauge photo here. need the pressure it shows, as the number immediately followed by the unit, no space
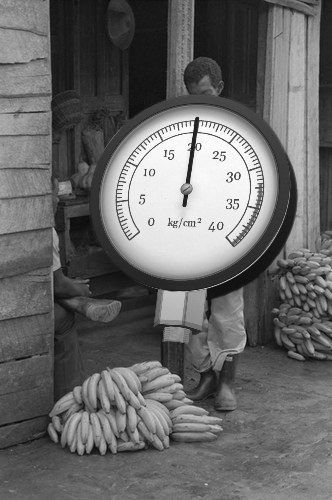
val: 20kg/cm²
